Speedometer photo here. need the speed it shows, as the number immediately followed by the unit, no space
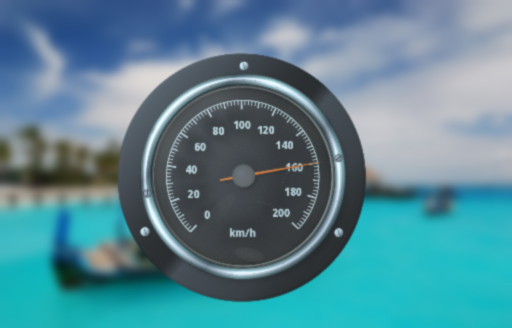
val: 160km/h
